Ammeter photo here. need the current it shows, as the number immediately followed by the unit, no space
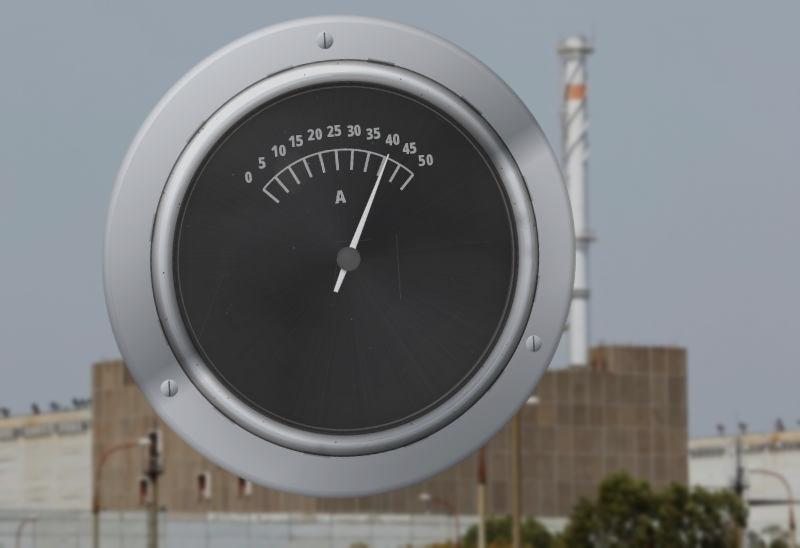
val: 40A
